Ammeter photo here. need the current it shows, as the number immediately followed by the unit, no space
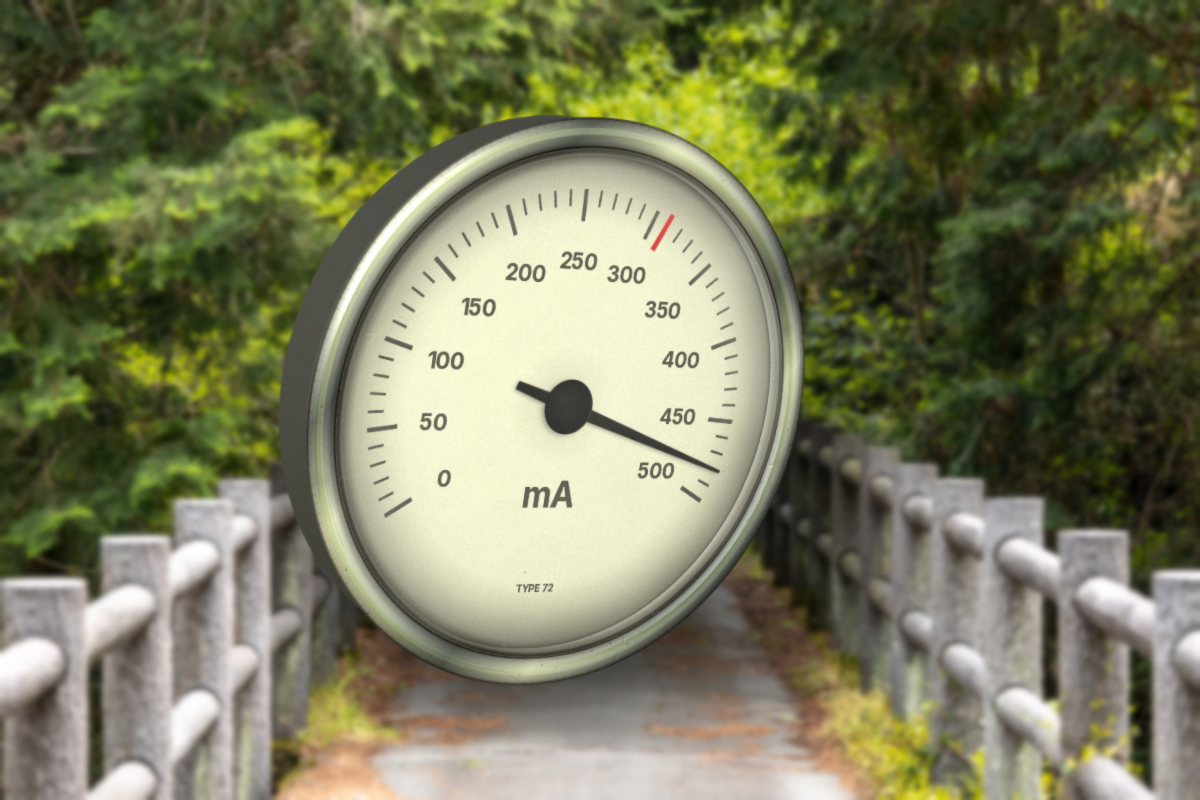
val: 480mA
